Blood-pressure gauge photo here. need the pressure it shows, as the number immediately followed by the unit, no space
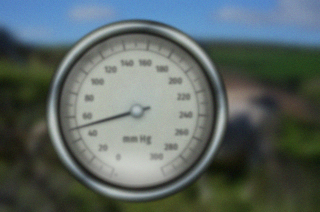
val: 50mmHg
